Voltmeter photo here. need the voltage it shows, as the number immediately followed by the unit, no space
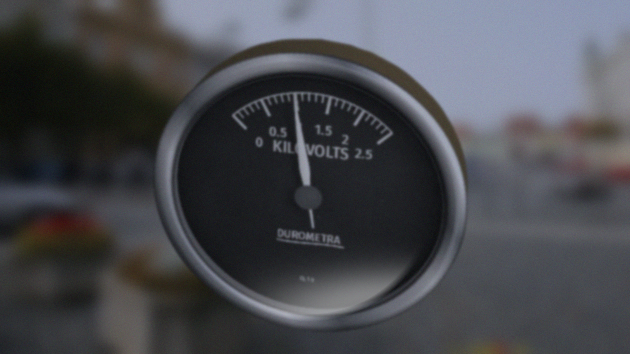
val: 1kV
